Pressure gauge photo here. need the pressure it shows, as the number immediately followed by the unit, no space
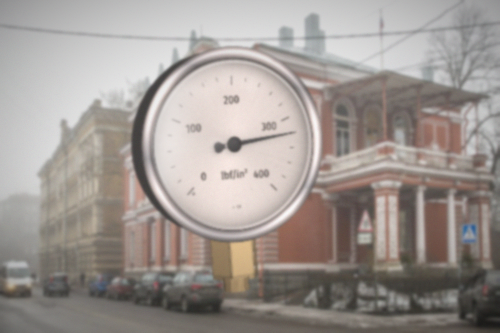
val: 320psi
